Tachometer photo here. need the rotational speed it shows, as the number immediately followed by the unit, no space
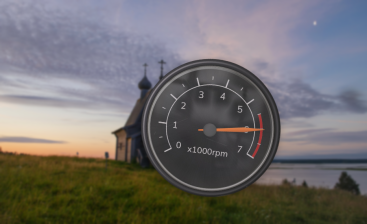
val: 6000rpm
